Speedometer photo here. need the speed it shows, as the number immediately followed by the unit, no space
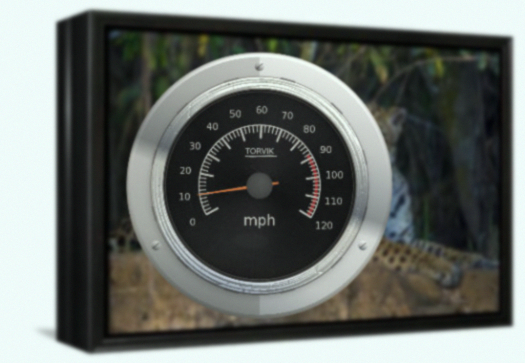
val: 10mph
